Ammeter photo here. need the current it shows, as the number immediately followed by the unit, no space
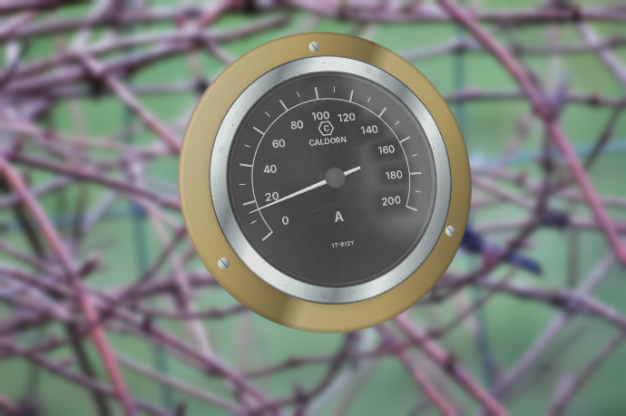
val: 15A
